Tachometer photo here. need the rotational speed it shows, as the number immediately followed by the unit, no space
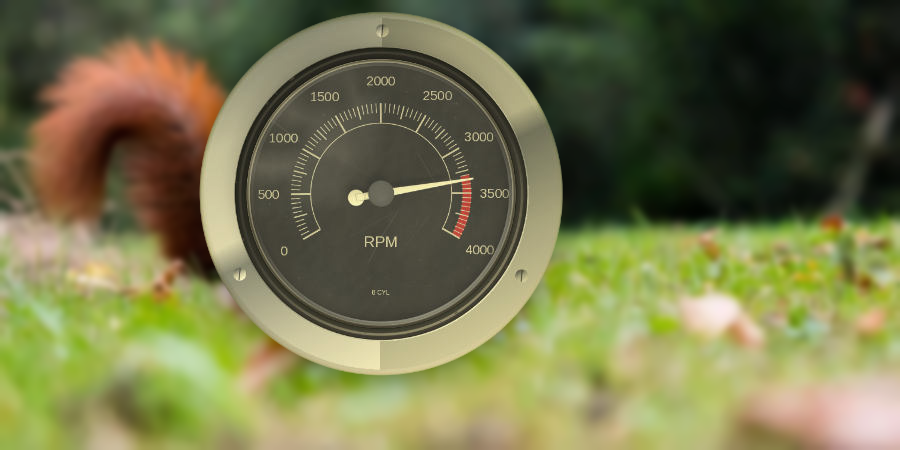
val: 3350rpm
